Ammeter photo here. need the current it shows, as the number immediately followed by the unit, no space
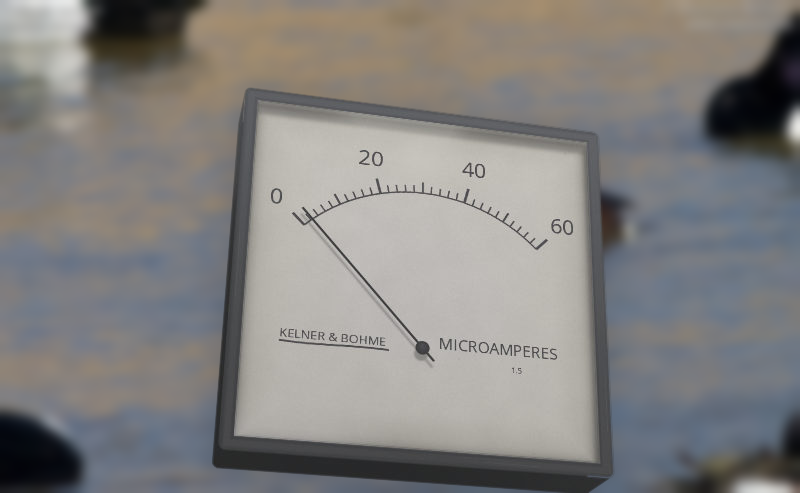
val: 2µA
